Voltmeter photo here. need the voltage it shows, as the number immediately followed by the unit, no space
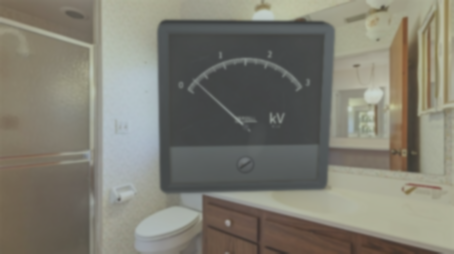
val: 0.25kV
